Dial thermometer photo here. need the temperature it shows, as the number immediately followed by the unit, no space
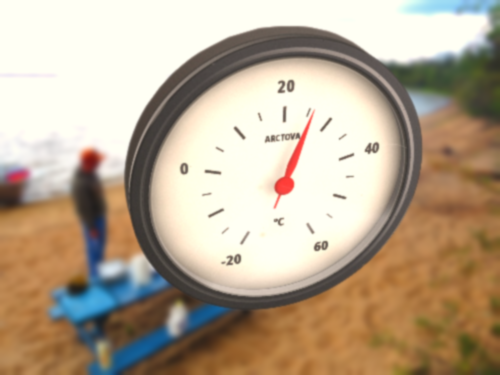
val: 25°C
